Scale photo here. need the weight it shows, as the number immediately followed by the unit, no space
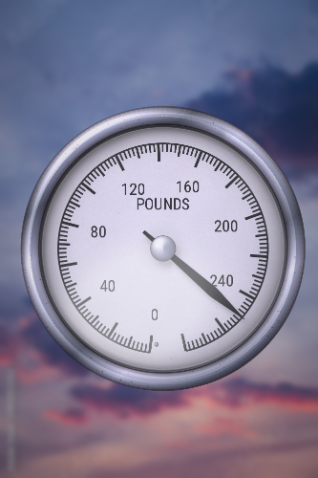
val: 250lb
